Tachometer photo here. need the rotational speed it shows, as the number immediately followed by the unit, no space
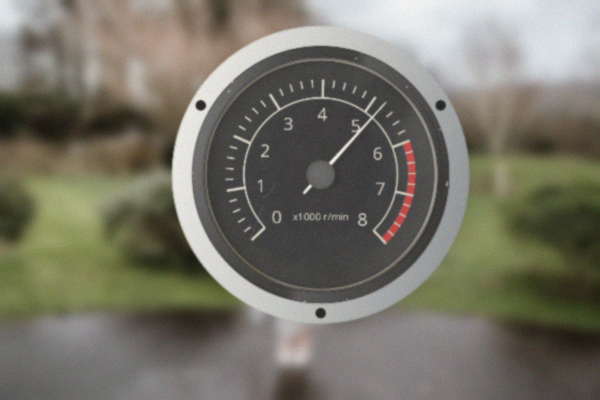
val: 5200rpm
